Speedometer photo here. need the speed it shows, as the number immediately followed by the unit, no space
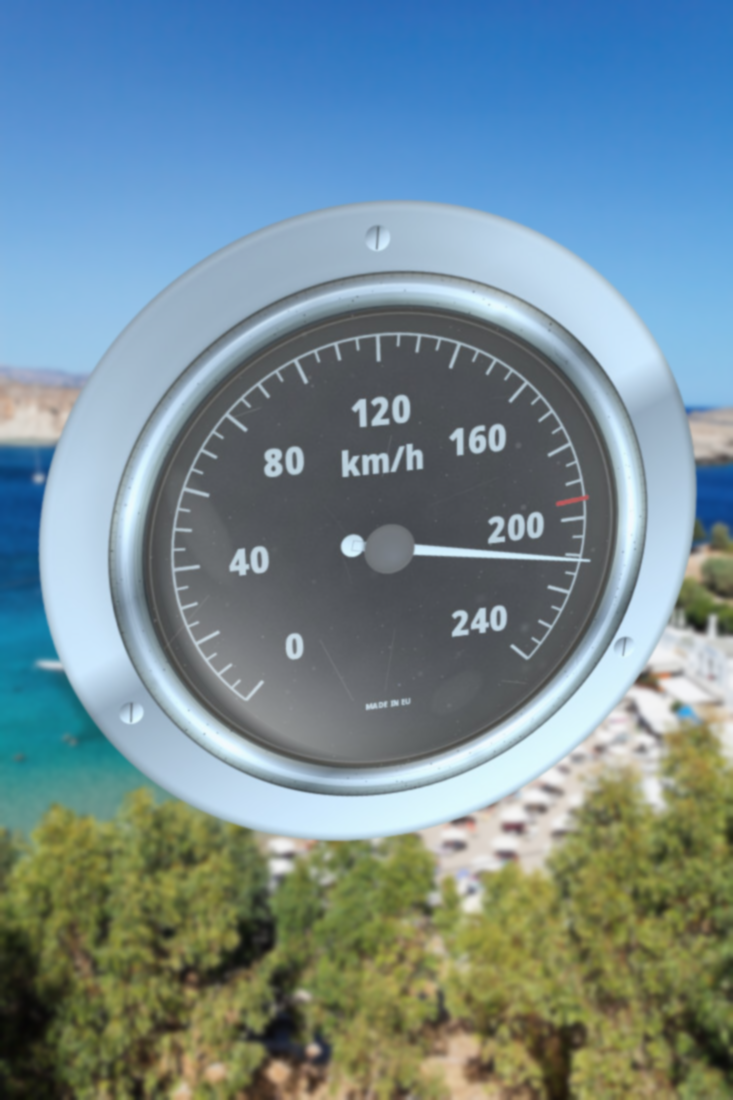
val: 210km/h
